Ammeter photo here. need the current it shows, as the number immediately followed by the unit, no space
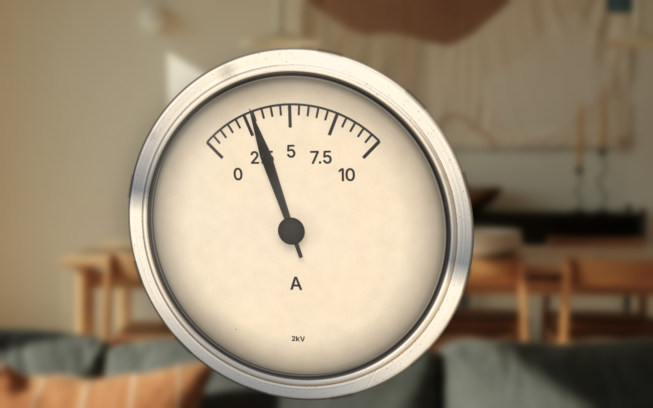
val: 3A
